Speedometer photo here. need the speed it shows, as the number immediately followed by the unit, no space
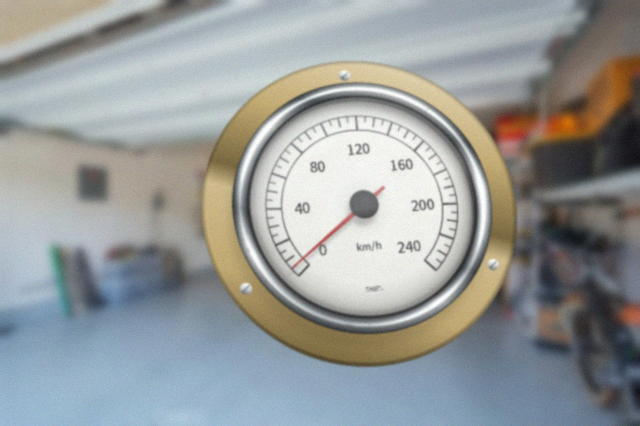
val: 5km/h
